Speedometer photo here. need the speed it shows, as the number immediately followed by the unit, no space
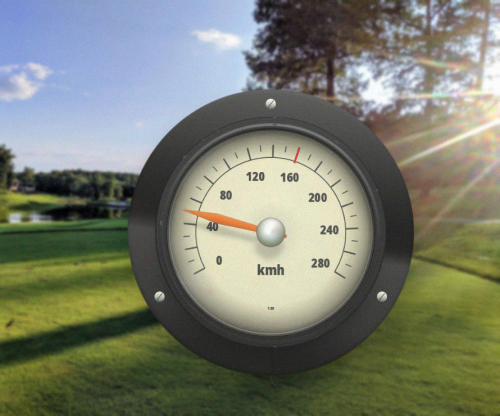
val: 50km/h
